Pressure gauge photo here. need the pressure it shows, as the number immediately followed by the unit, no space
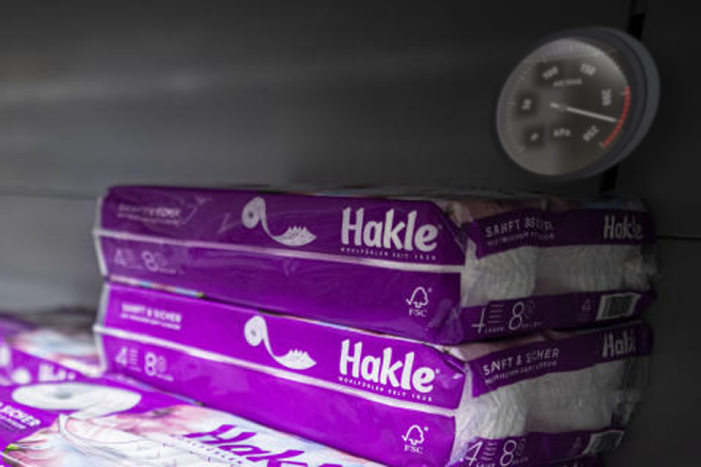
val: 225kPa
